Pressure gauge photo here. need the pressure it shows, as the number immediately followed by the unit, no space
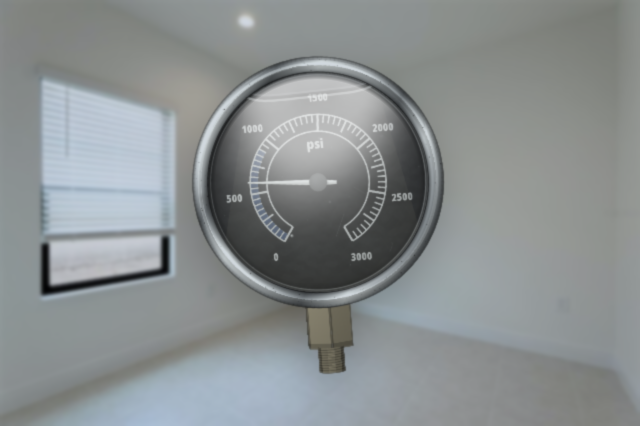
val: 600psi
